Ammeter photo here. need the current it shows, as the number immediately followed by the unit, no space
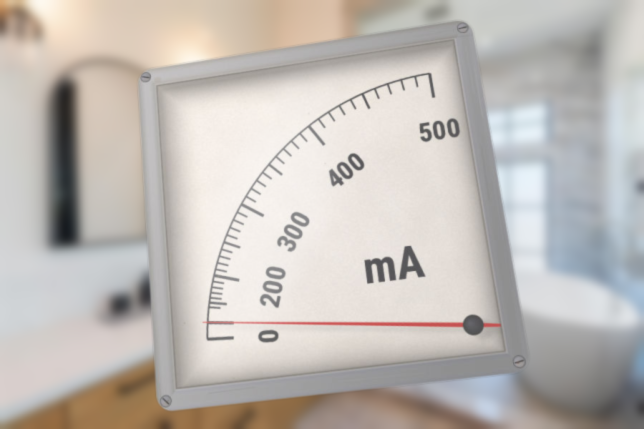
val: 100mA
